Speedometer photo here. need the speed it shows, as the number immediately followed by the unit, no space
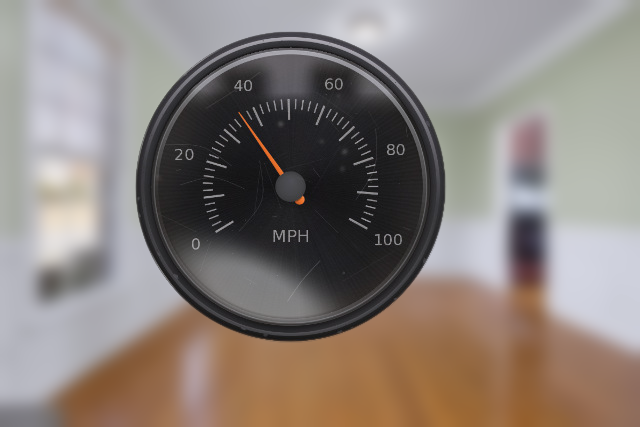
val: 36mph
